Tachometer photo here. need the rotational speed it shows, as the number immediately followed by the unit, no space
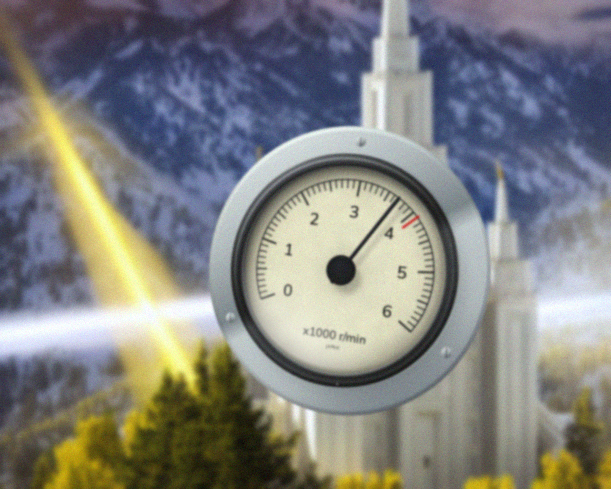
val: 3700rpm
